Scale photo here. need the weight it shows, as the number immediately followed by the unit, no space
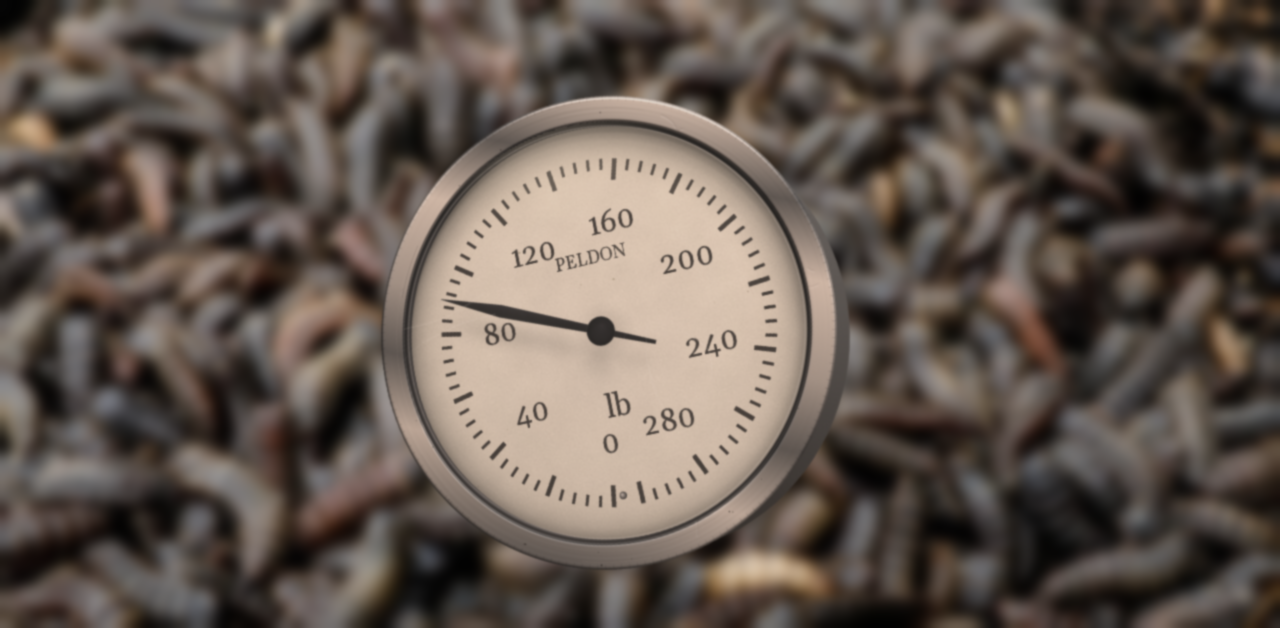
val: 90lb
